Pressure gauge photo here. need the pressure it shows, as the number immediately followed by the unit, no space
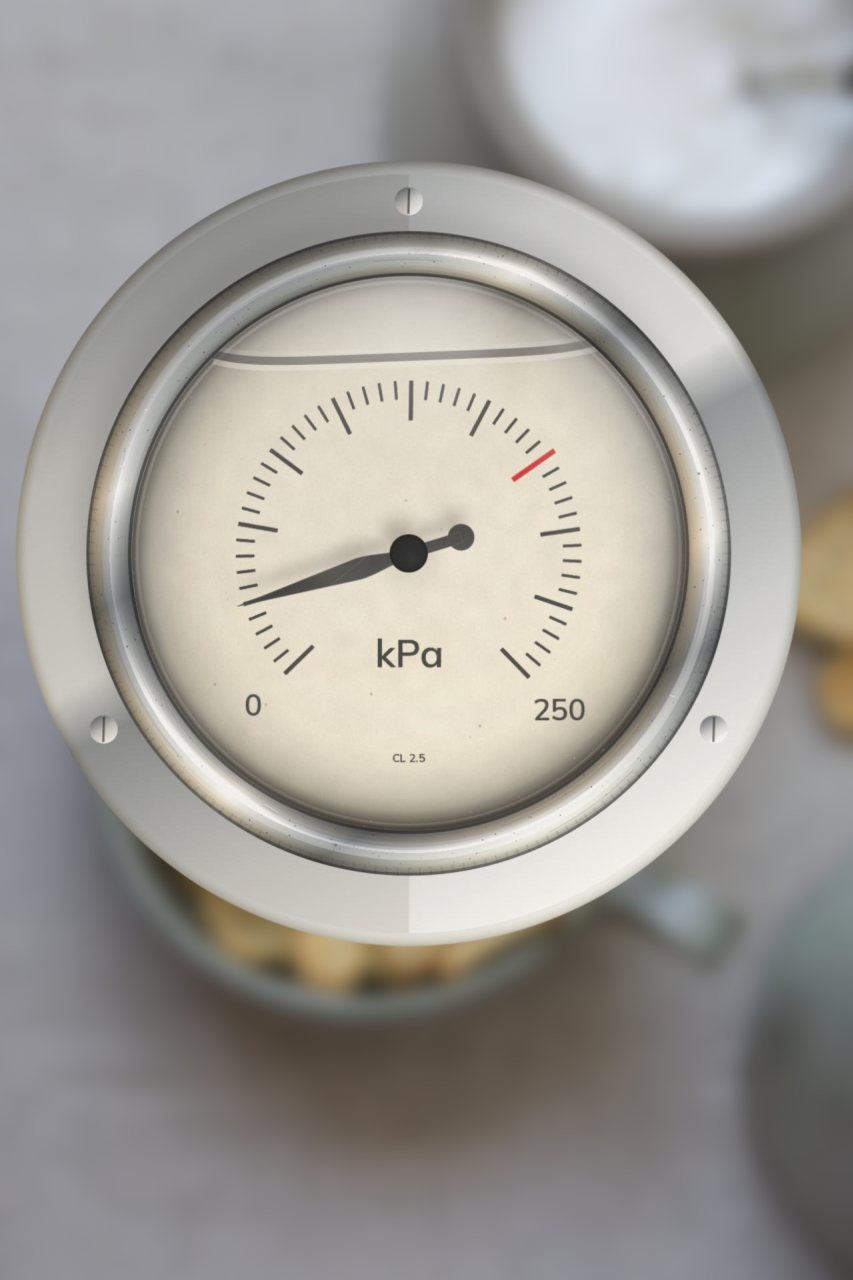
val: 25kPa
